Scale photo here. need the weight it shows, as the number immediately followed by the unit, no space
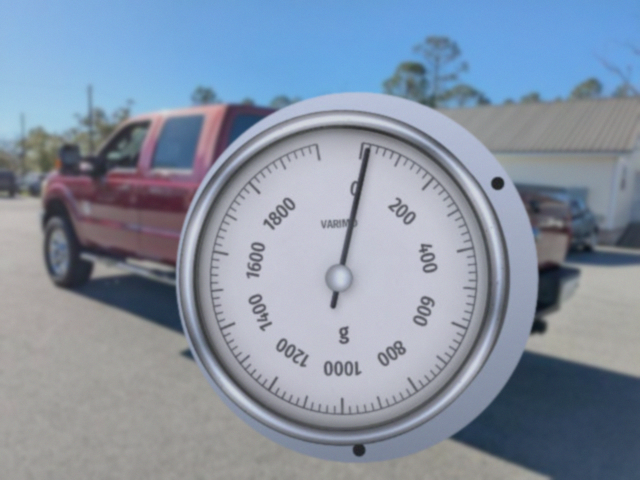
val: 20g
